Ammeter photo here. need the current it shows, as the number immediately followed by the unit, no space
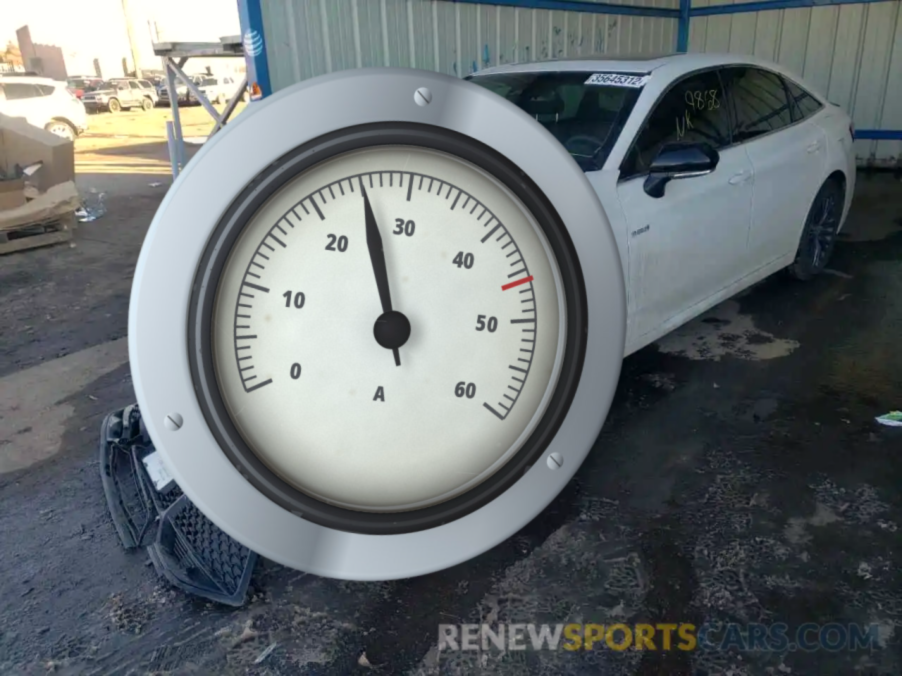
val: 25A
